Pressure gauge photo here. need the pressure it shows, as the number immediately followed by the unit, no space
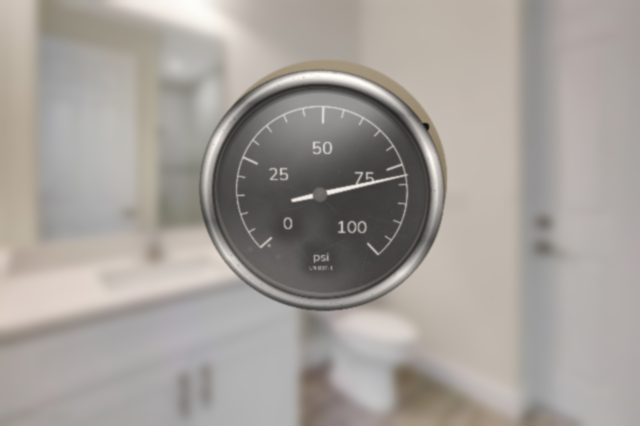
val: 77.5psi
